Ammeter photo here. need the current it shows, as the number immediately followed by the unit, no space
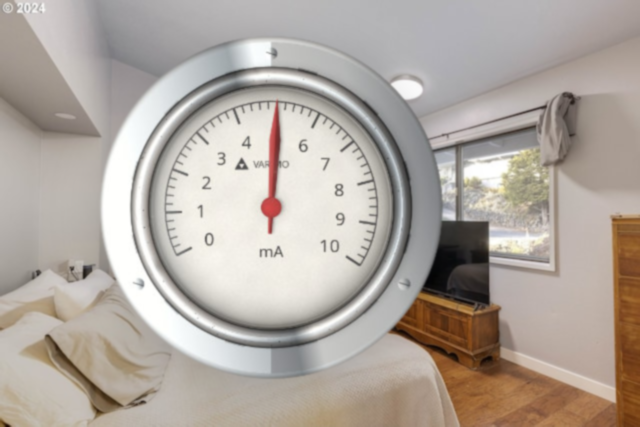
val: 5mA
